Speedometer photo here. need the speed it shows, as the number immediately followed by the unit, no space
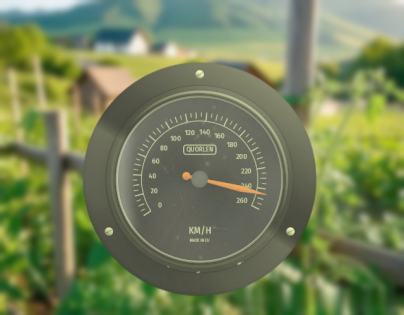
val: 245km/h
